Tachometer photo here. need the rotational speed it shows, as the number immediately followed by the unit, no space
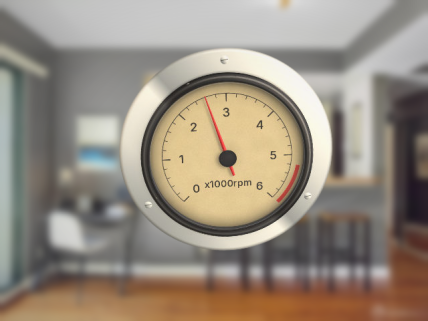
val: 2600rpm
